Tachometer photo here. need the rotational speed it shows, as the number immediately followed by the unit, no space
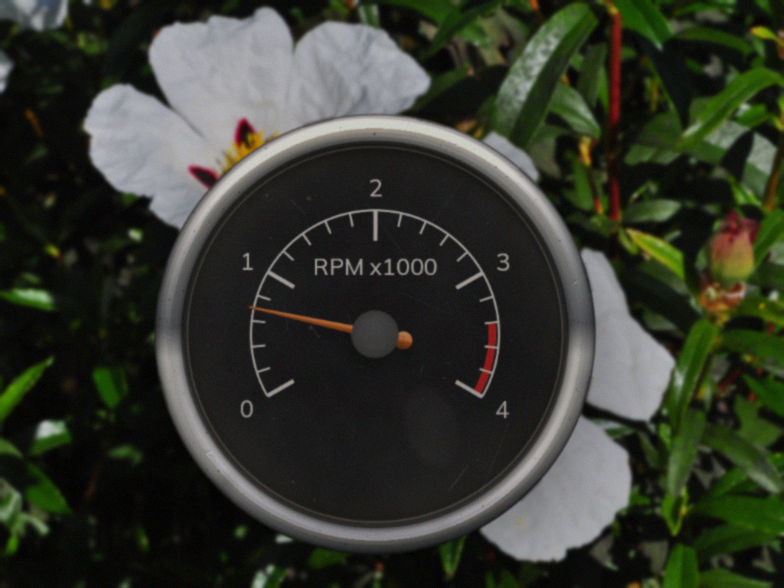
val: 700rpm
